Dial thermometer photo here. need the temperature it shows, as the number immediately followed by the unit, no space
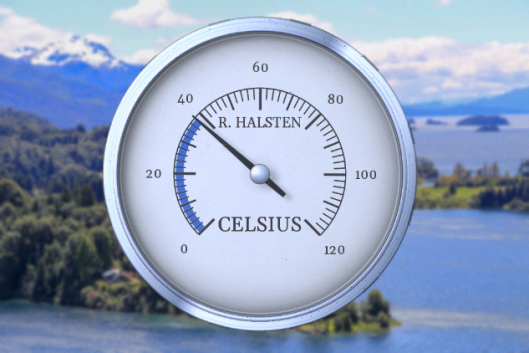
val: 38°C
